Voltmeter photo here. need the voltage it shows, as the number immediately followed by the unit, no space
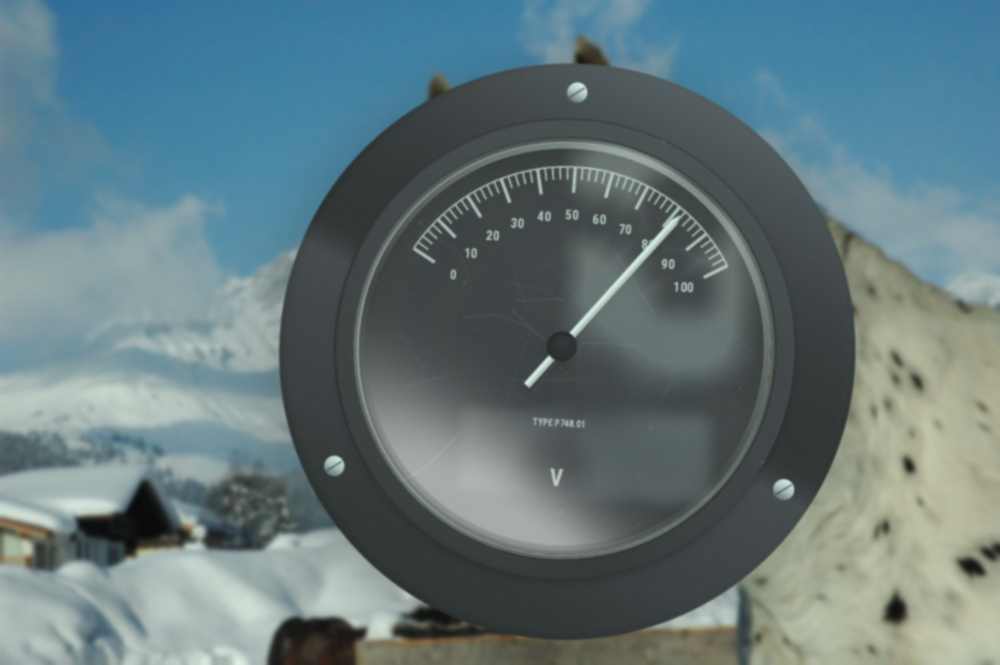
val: 82V
